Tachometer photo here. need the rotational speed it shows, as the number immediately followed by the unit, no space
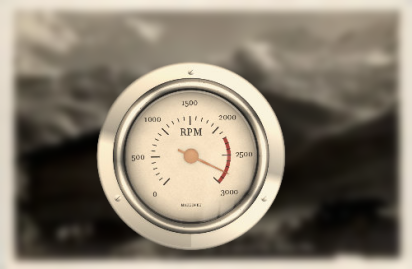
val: 2800rpm
